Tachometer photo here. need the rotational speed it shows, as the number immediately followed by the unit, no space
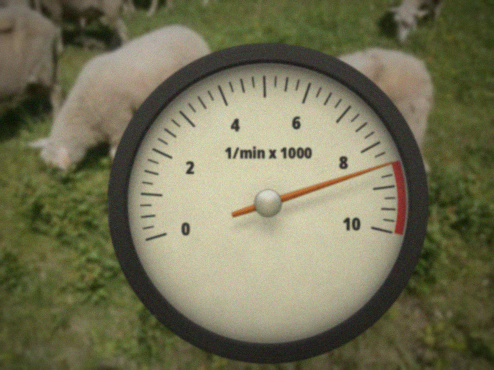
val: 8500rpm
